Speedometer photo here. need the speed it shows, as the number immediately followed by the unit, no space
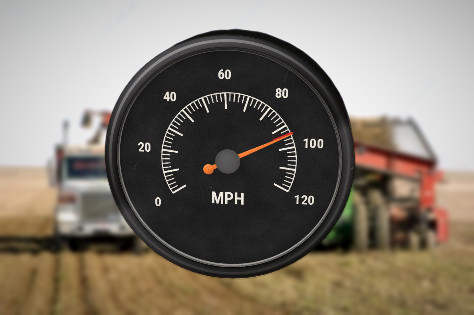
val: 94mph
